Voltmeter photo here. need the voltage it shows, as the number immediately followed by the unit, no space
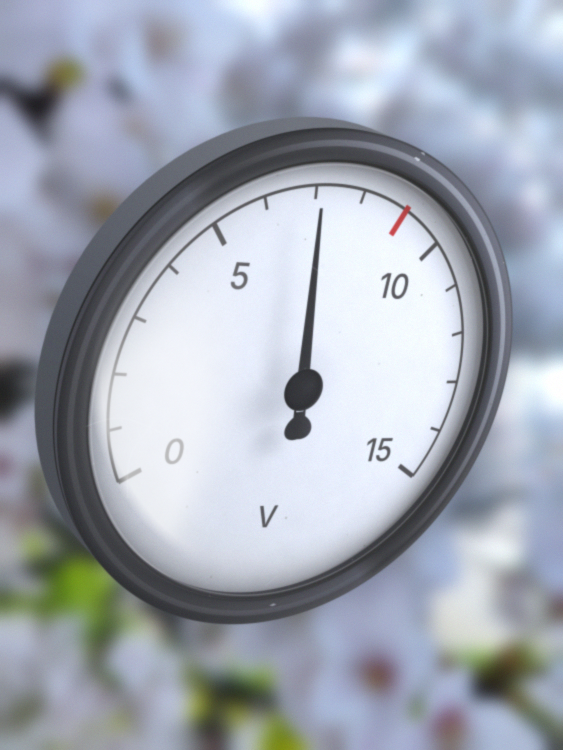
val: 7V
